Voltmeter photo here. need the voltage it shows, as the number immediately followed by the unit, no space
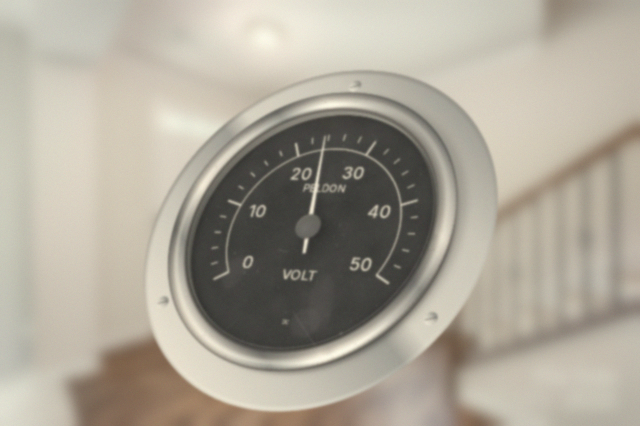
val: 24V
